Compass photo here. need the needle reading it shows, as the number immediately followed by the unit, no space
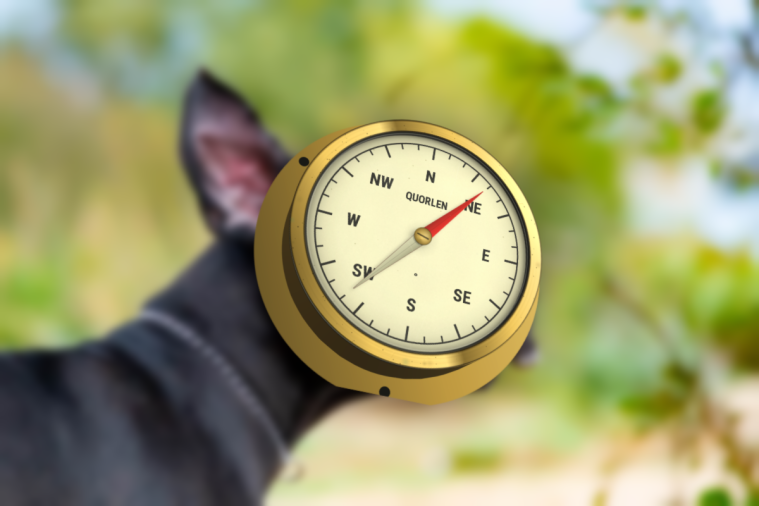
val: 40°
